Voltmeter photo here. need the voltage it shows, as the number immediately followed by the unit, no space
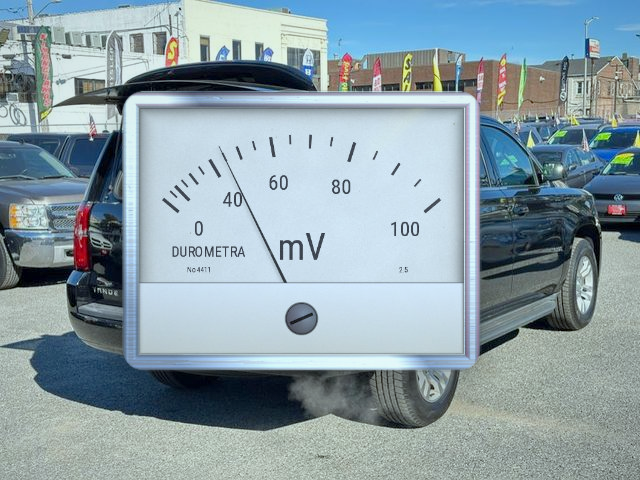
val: 45mV
